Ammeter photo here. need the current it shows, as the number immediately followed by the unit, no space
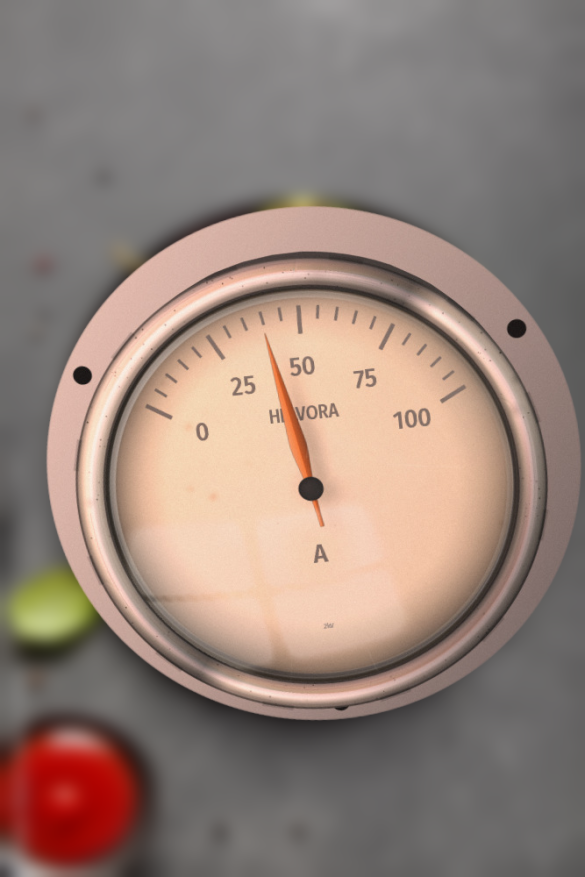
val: 40A
